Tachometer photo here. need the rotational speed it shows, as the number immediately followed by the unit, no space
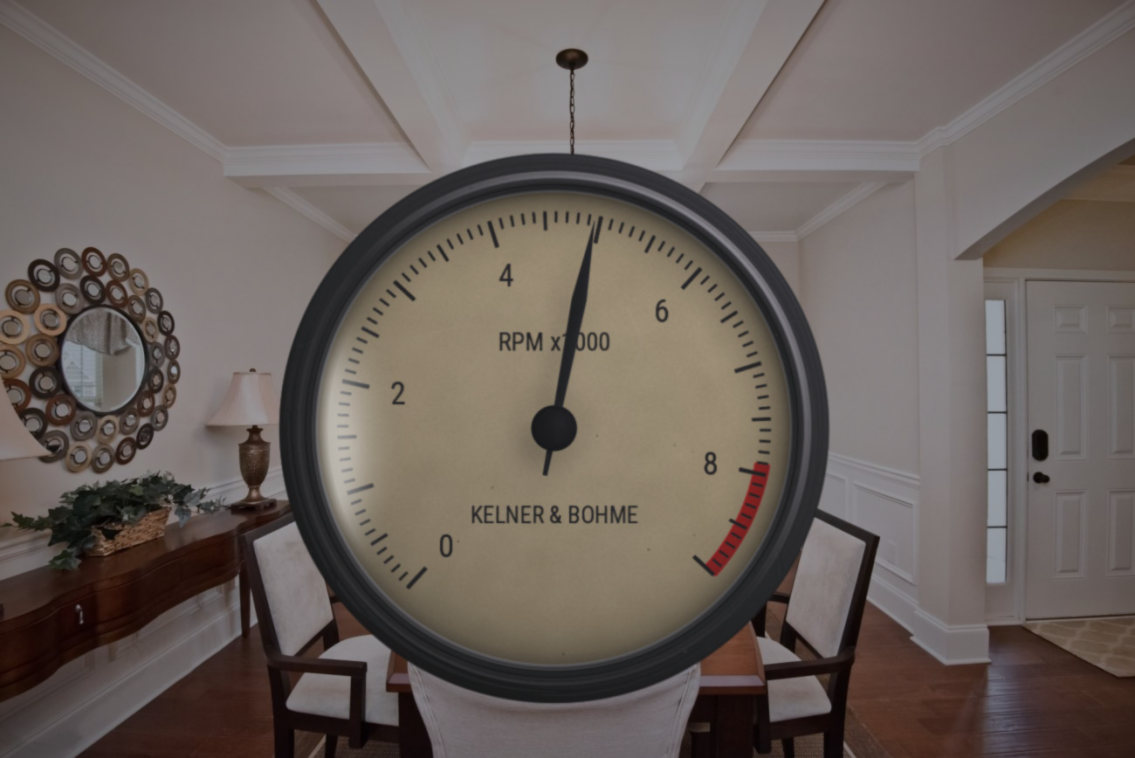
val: 4950rpm
